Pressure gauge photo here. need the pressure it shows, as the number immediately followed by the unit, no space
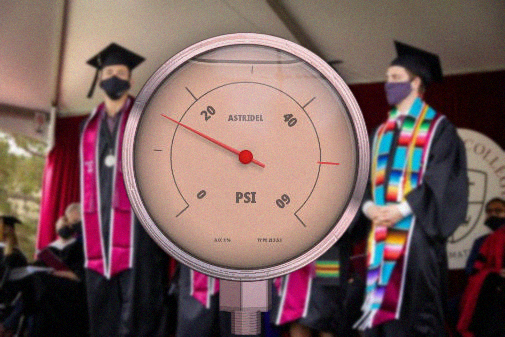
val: 15psi
